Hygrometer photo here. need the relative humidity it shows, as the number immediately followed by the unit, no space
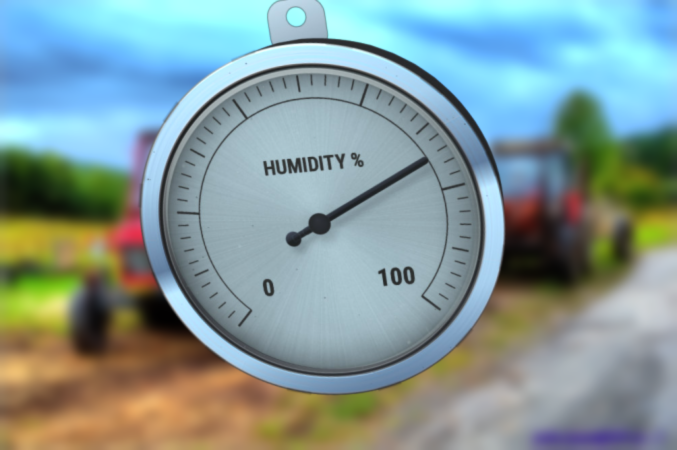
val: 74%
